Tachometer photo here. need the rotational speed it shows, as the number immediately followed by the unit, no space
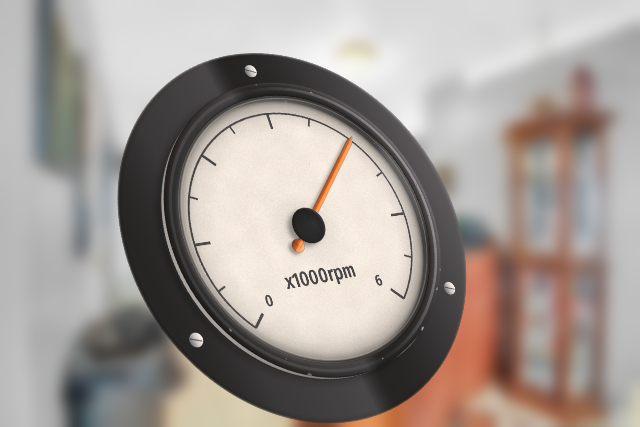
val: 4000rpm
